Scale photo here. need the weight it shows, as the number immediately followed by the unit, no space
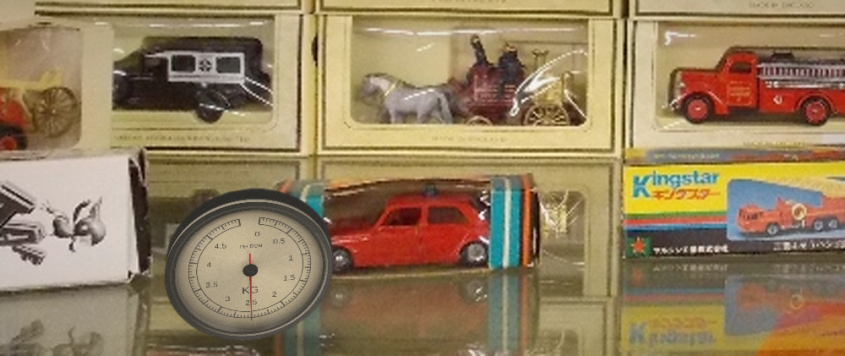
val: 2.5kg
